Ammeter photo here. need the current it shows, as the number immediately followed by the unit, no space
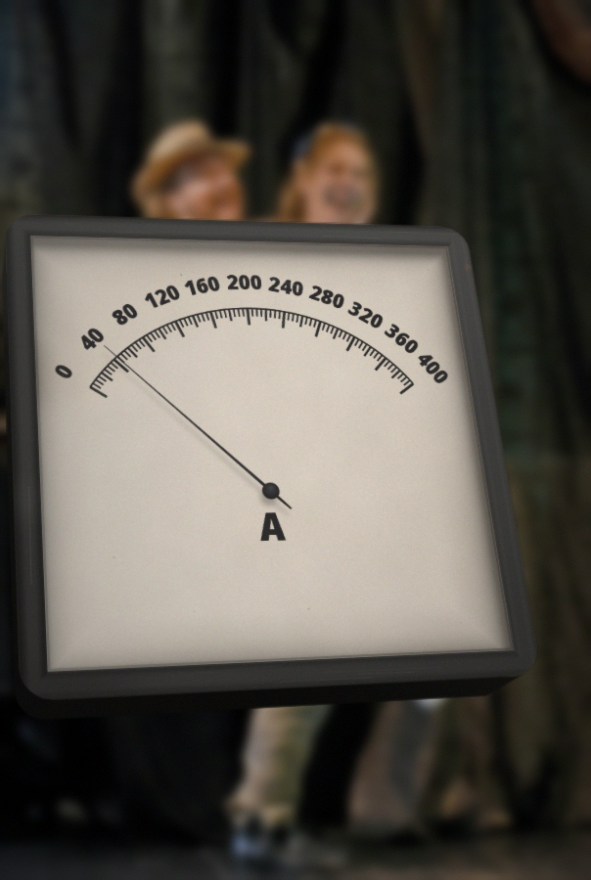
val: 40A
